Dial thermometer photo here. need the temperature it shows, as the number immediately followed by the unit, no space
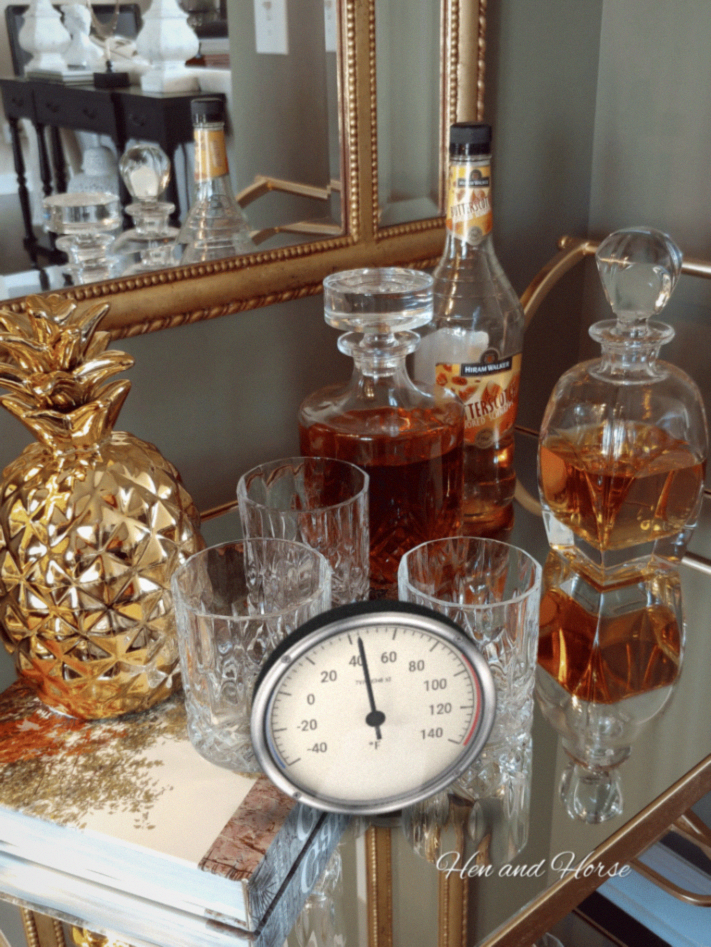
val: 44°F
